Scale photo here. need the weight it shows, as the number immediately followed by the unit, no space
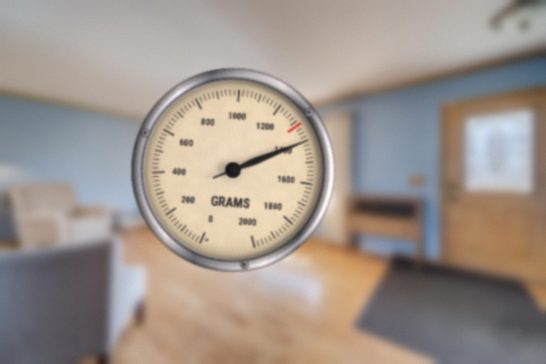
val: 1400g
